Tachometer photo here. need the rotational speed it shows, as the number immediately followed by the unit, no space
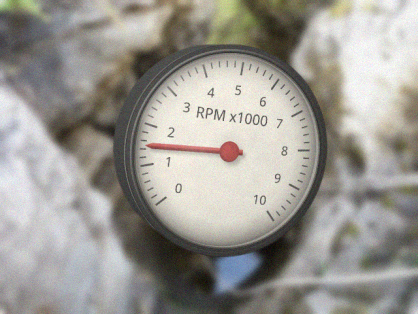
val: 1500rpm
